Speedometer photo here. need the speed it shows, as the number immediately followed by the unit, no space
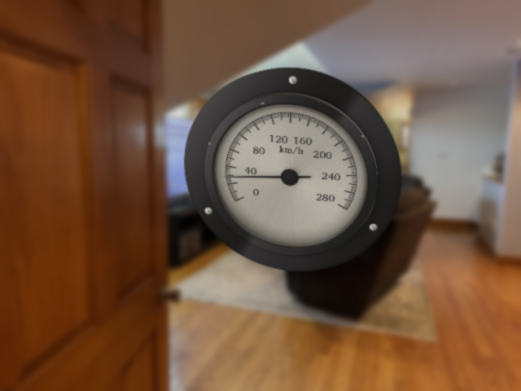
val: 30km/h
